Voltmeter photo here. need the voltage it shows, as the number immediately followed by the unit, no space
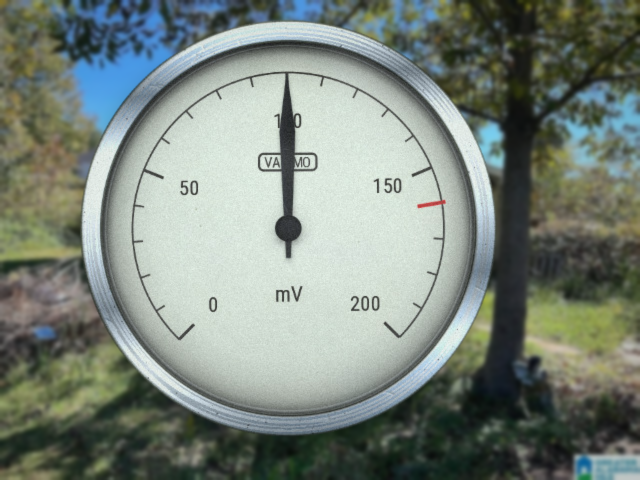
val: 100mV
